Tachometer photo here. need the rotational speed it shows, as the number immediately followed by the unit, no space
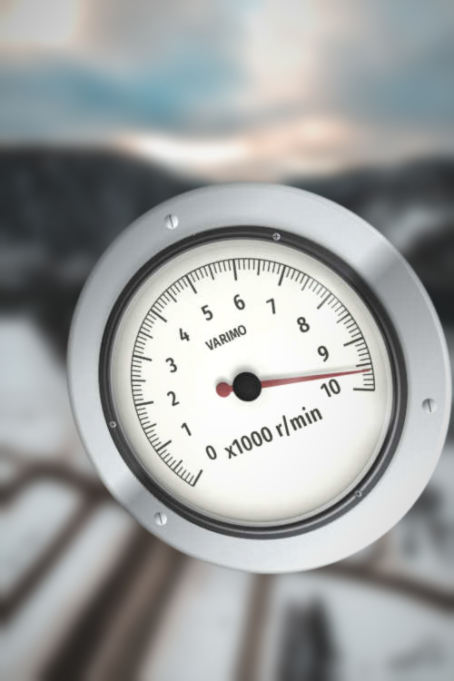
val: 9600rpm
